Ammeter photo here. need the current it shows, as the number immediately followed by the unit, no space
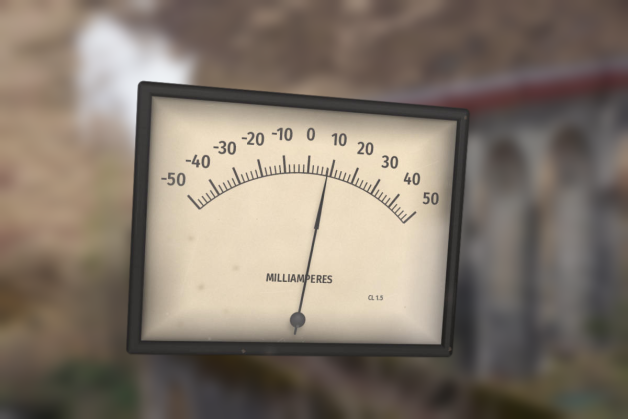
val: 8mA
